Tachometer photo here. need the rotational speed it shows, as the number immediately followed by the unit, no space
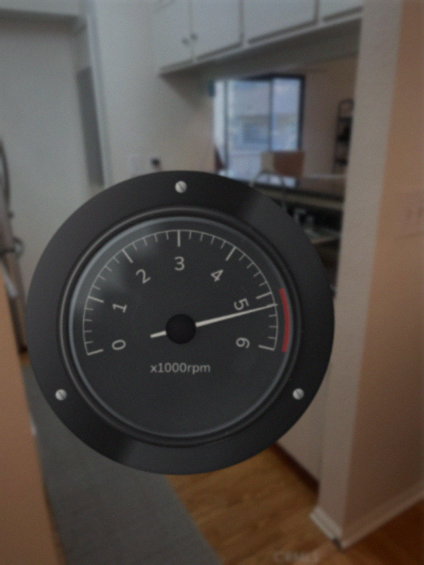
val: 5200rpm
